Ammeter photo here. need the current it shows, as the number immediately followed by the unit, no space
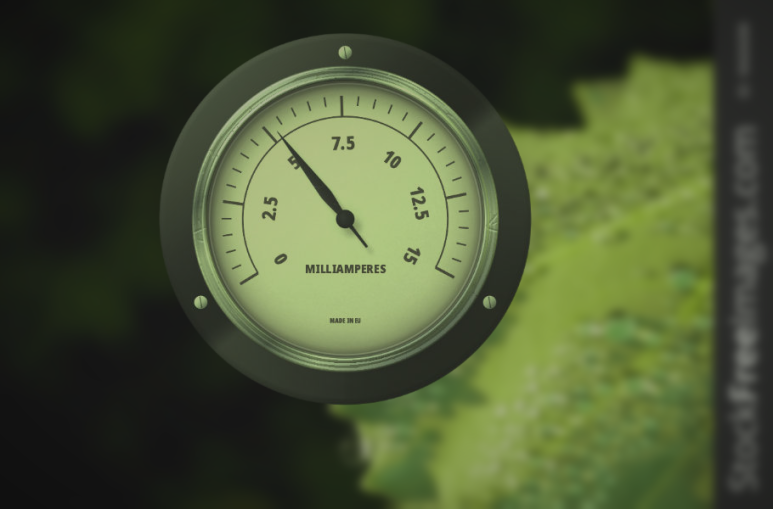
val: 5.25mA
